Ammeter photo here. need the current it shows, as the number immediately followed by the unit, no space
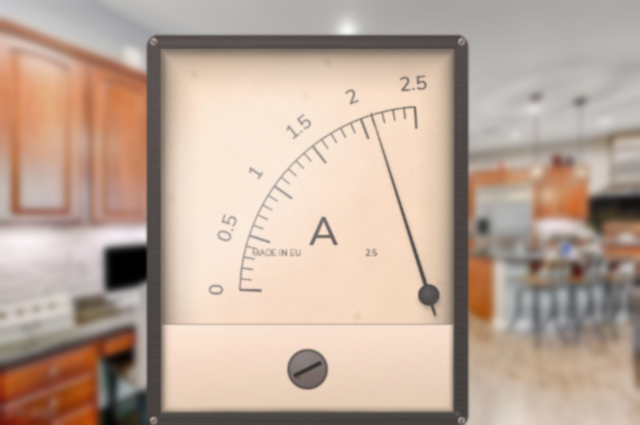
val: 2.1A
